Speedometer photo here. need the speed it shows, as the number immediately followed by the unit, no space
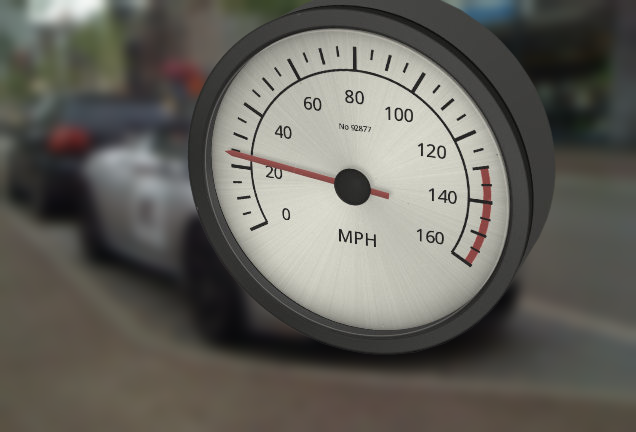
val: 25mph
